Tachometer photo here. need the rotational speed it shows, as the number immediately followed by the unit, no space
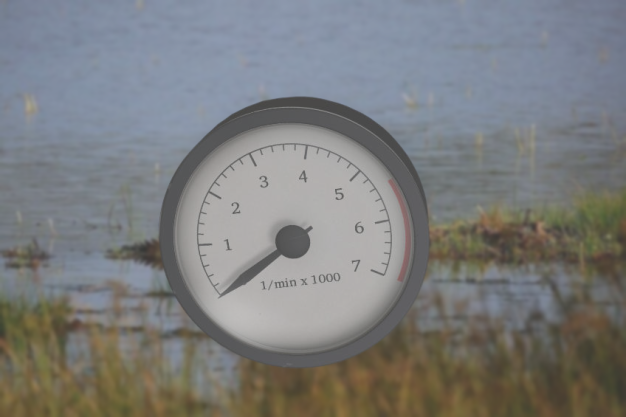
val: 0rpm
